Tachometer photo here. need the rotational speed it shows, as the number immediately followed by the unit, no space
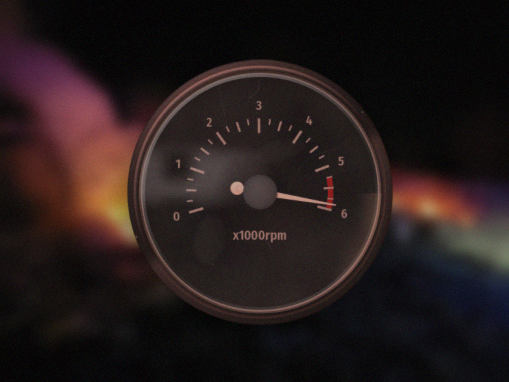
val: 5875rpm
